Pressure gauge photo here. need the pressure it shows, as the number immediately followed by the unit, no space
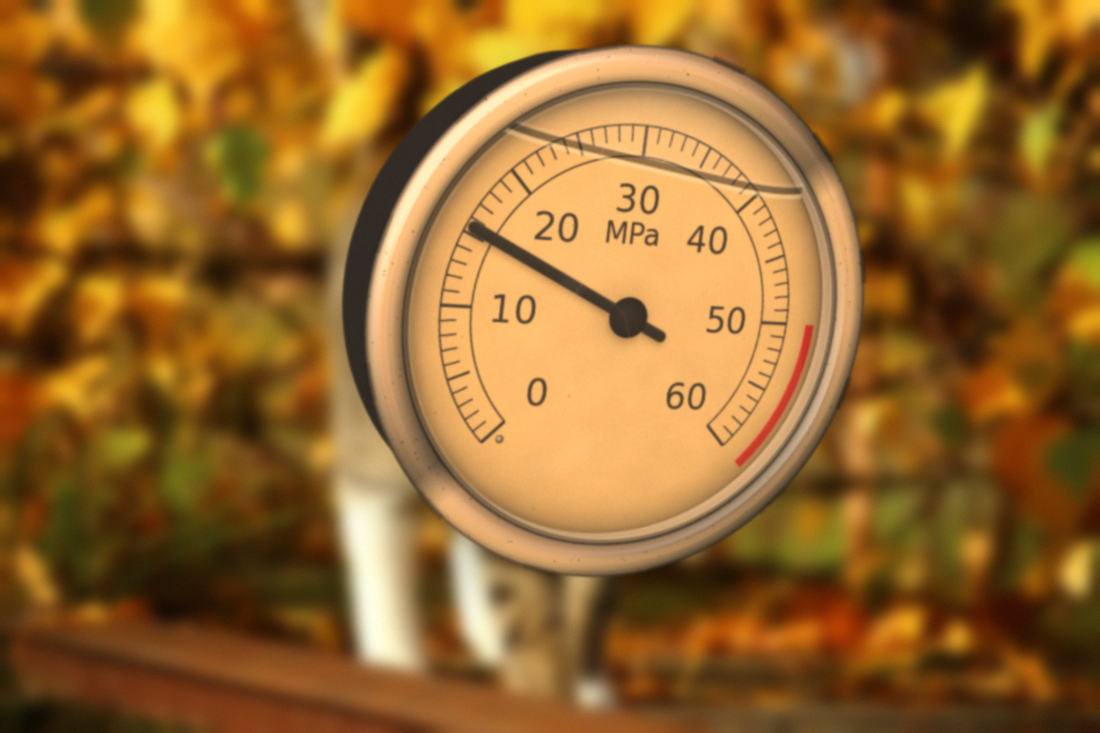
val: 15.5MPa
